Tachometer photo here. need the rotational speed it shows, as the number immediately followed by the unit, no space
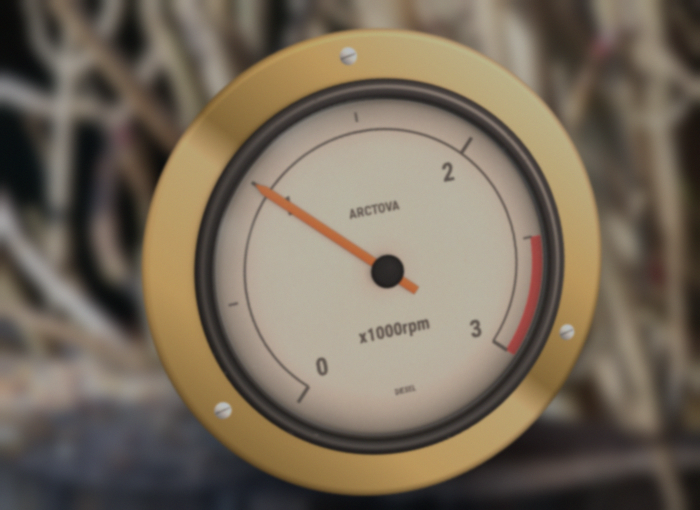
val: 1000rpm
